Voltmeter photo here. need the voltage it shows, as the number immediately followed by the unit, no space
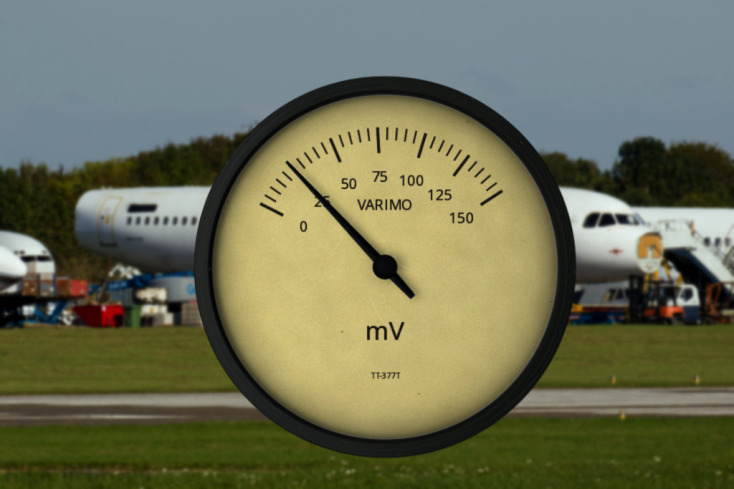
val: 25mV
